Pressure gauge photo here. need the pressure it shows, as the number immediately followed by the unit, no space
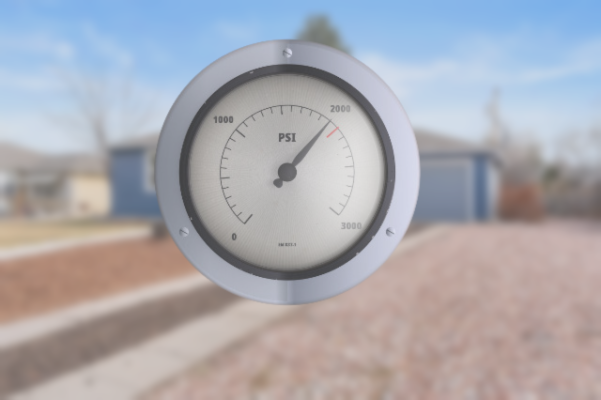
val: 2000psi
